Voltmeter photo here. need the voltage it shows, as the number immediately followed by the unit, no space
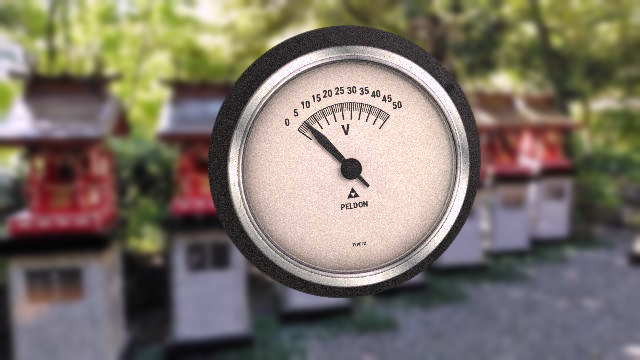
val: 5V
